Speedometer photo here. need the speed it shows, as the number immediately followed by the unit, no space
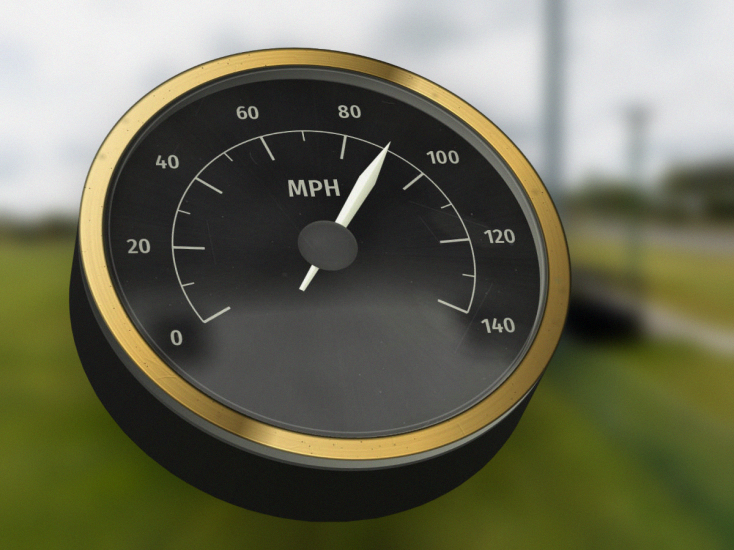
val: 90mph
